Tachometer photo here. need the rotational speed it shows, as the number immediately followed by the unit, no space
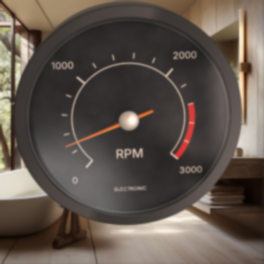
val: 300rpm
